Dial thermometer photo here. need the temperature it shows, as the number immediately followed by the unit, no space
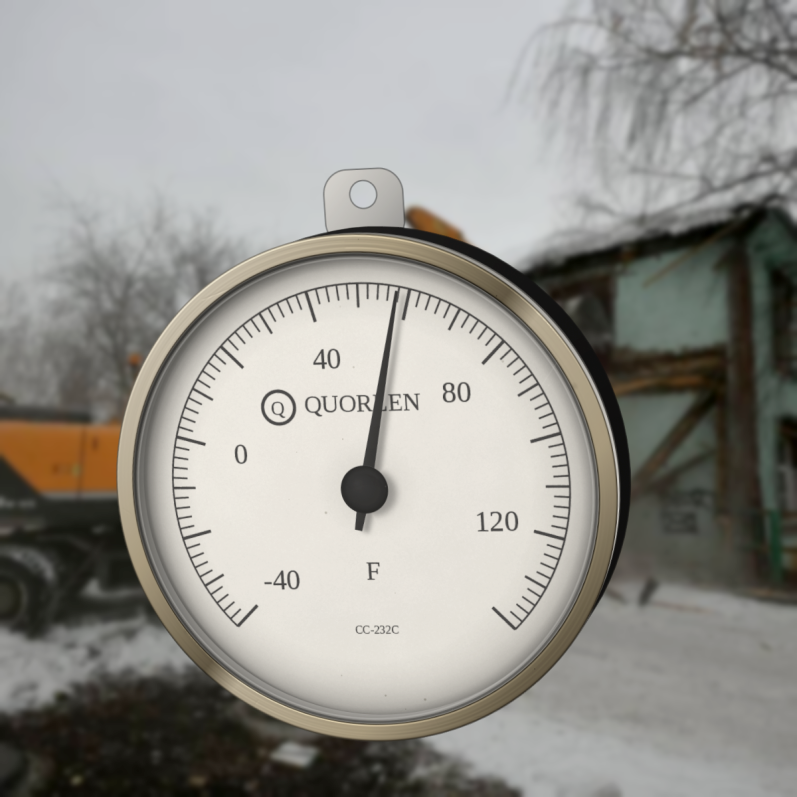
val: 58°F
